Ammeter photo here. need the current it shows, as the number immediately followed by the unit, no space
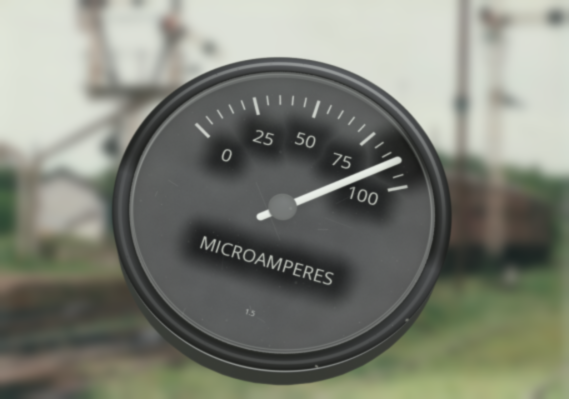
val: 90µA
